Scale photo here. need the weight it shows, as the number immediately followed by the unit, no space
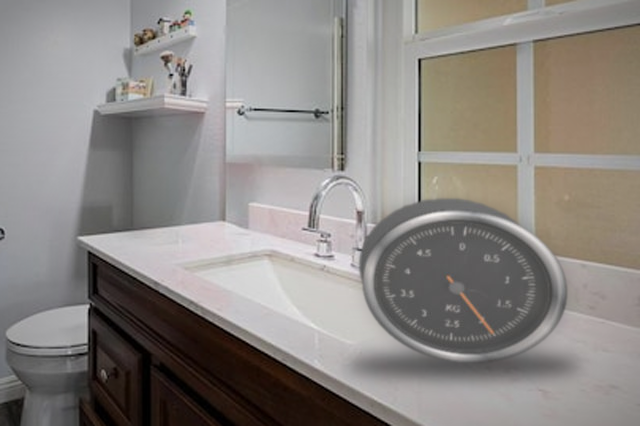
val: 2kg
